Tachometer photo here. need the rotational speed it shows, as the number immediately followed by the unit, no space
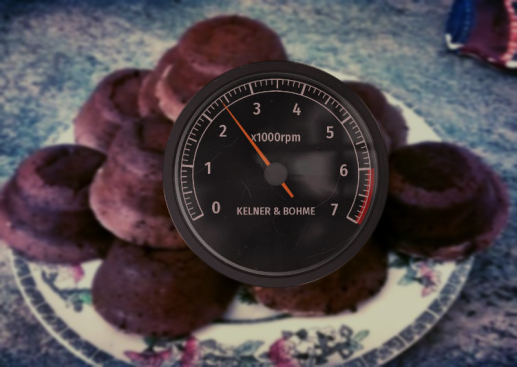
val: 2400rpm
